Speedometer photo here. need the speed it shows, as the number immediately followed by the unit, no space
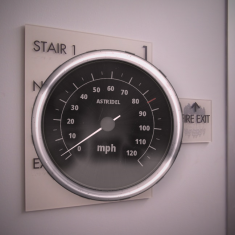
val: 2.5mph
